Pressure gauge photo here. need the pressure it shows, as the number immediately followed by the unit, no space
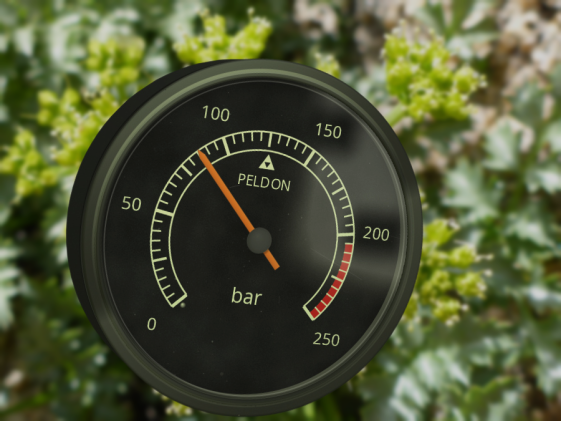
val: 85bar
